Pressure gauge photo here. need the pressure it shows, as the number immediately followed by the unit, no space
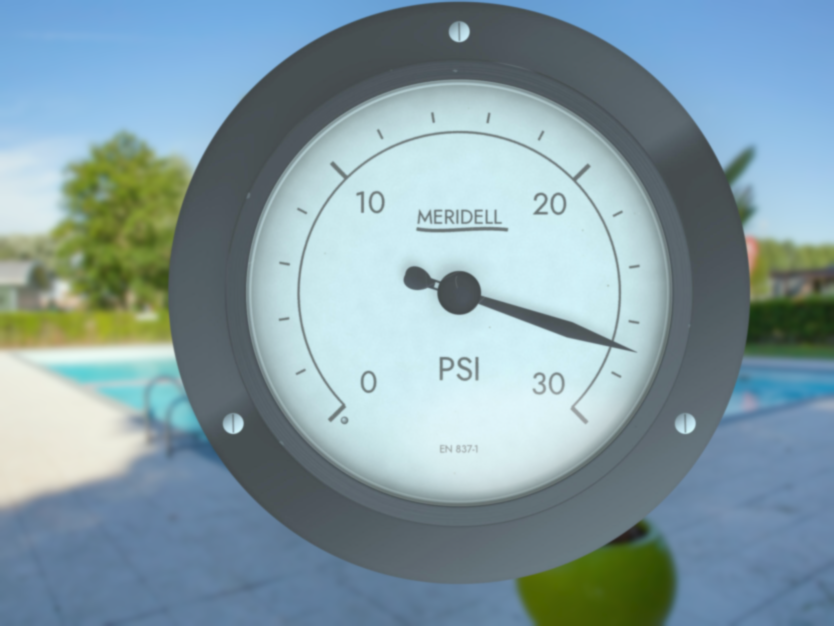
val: 27psi
